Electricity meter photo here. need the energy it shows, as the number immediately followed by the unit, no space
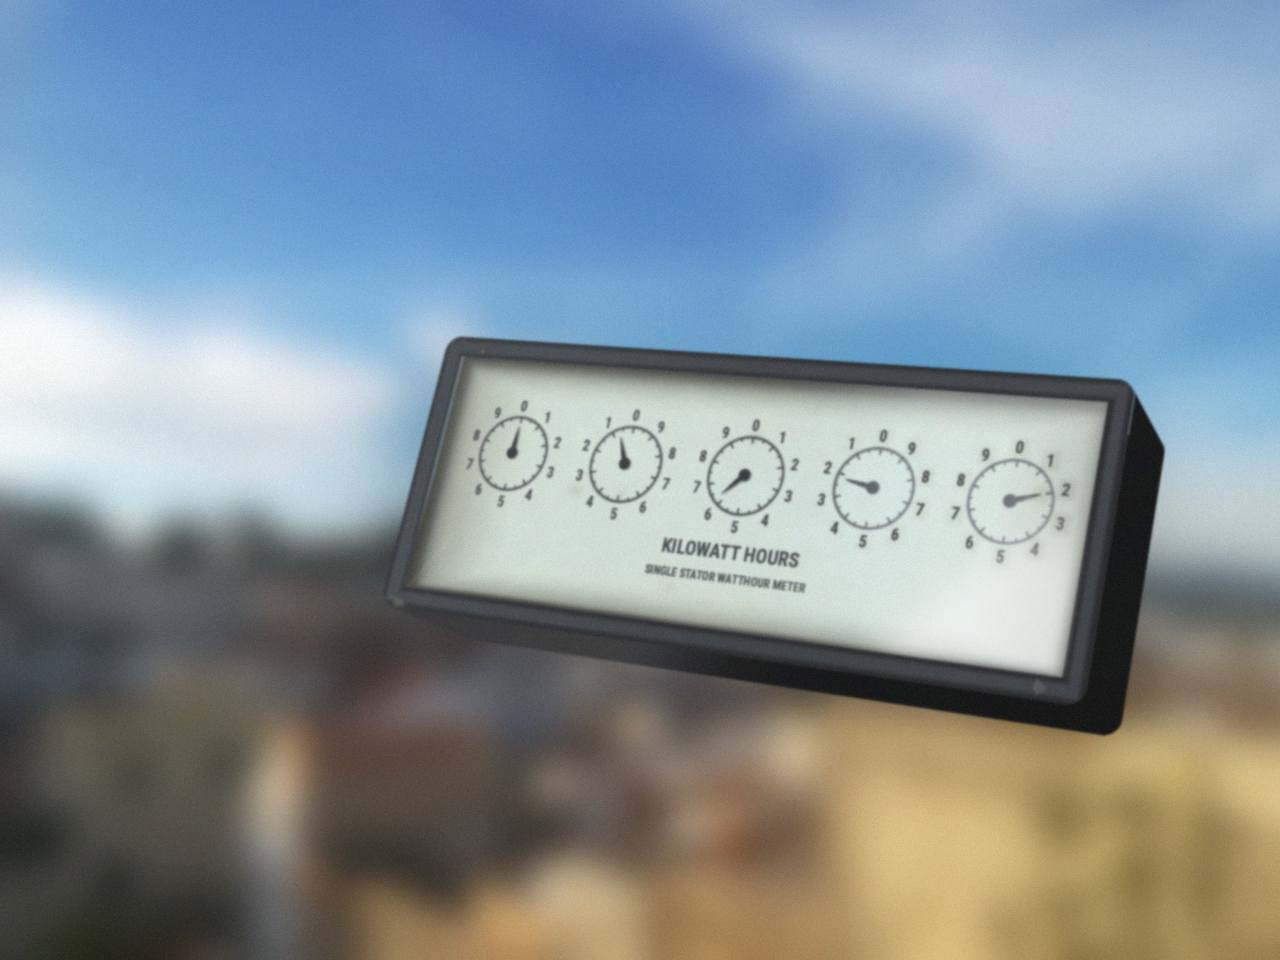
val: 622kWh
